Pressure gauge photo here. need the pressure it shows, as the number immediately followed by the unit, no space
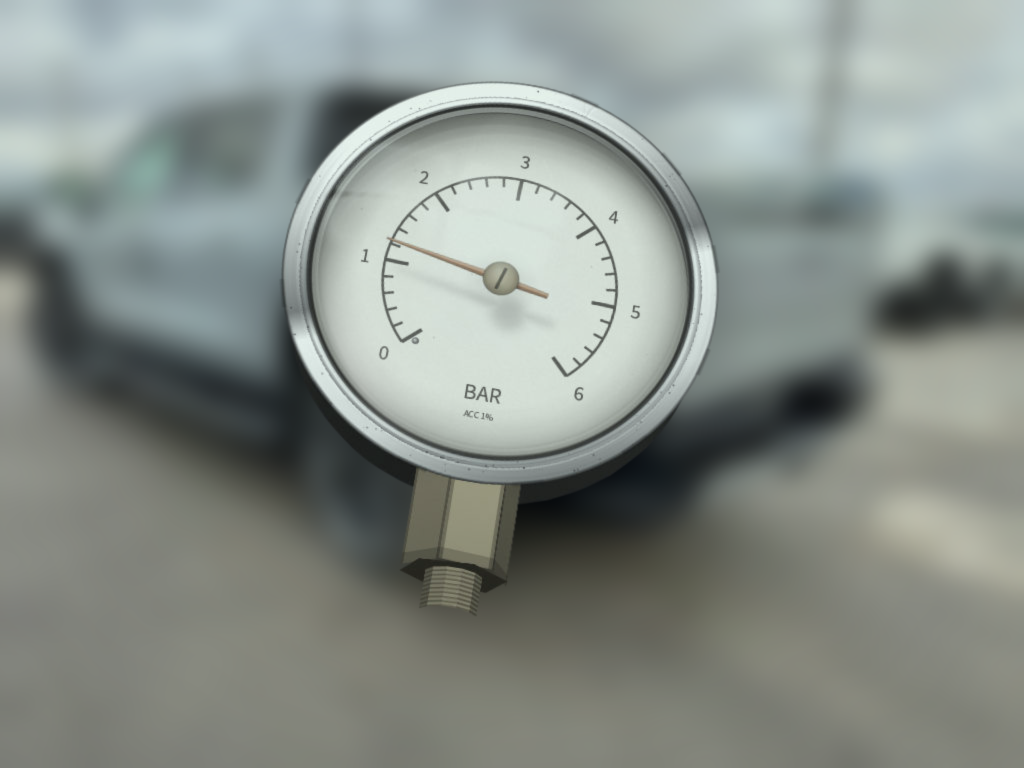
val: 1.2bar
